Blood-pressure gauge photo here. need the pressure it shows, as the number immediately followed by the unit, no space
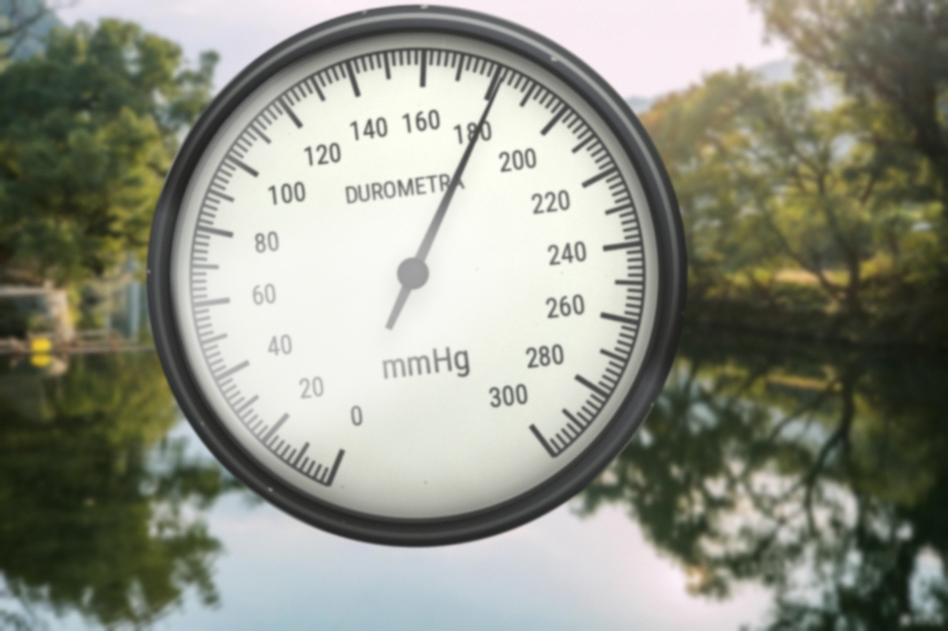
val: 182mmHg
